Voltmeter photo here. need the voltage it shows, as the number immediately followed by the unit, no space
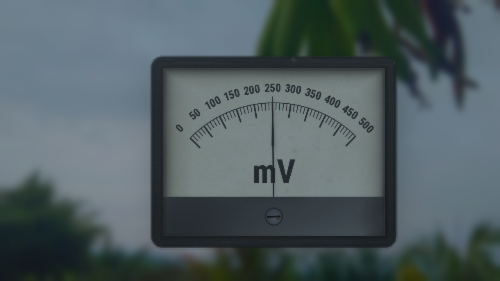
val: 250mV
